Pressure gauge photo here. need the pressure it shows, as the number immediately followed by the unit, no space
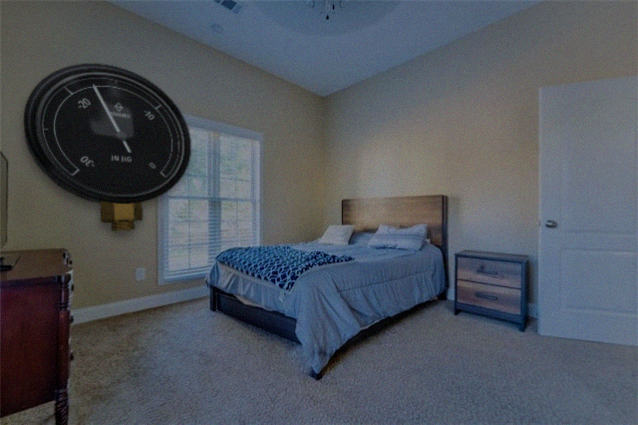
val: -17.5inHg
